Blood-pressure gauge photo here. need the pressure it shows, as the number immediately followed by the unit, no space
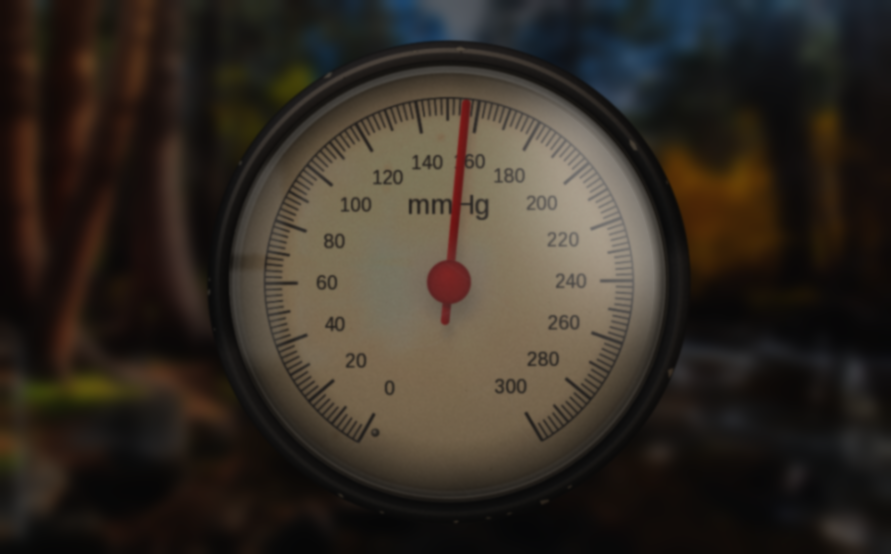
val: 156mmHg
